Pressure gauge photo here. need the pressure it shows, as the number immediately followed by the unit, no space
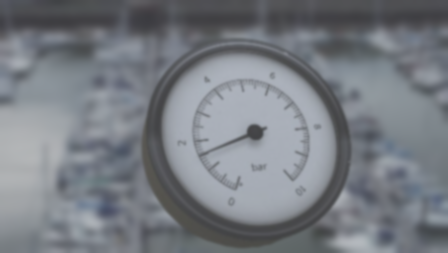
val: 1.5bar
